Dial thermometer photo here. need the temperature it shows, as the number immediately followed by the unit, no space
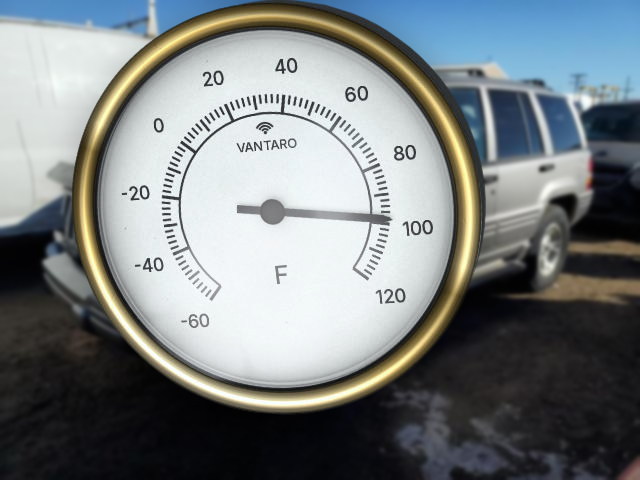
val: 98°F
